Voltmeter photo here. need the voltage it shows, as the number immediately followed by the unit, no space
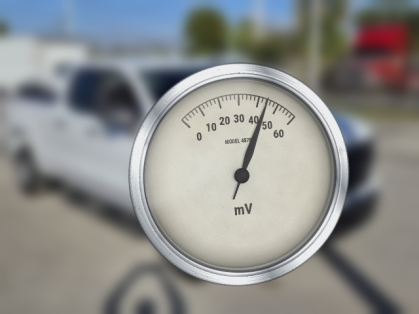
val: 44mV
